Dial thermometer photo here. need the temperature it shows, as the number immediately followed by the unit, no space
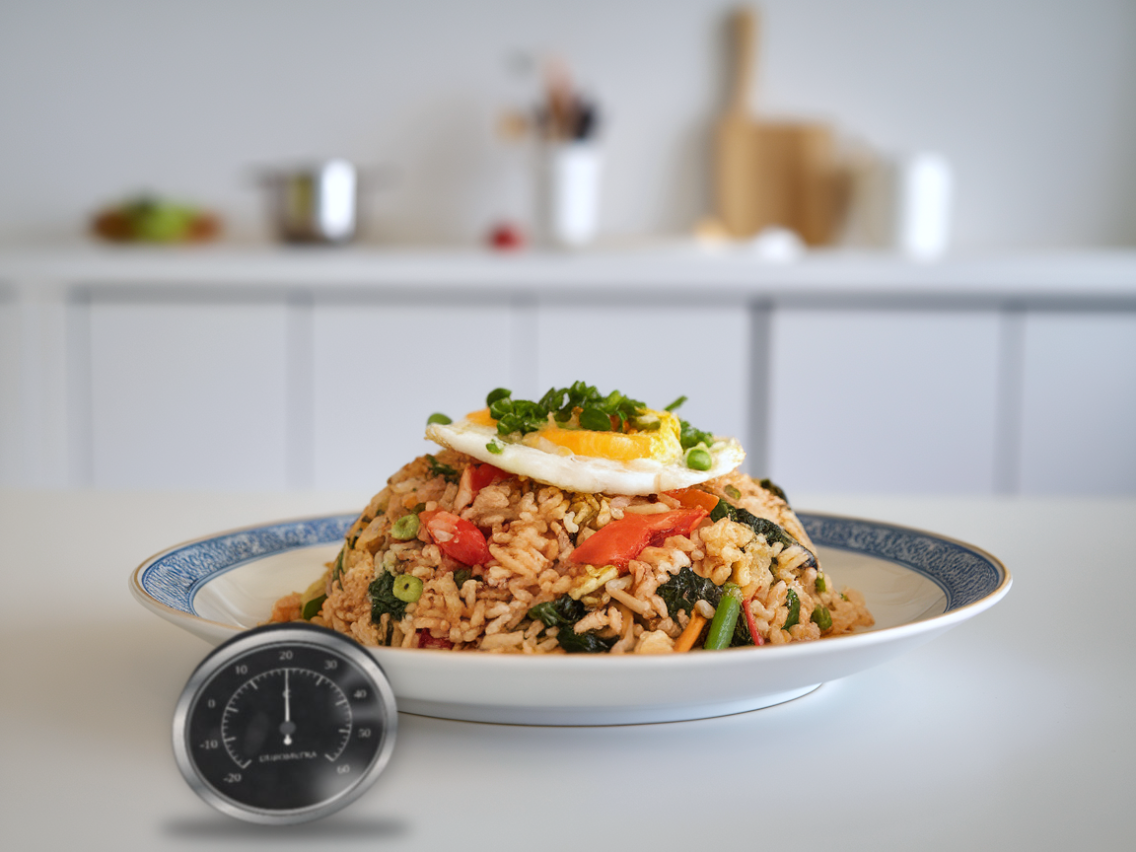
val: 20°C
